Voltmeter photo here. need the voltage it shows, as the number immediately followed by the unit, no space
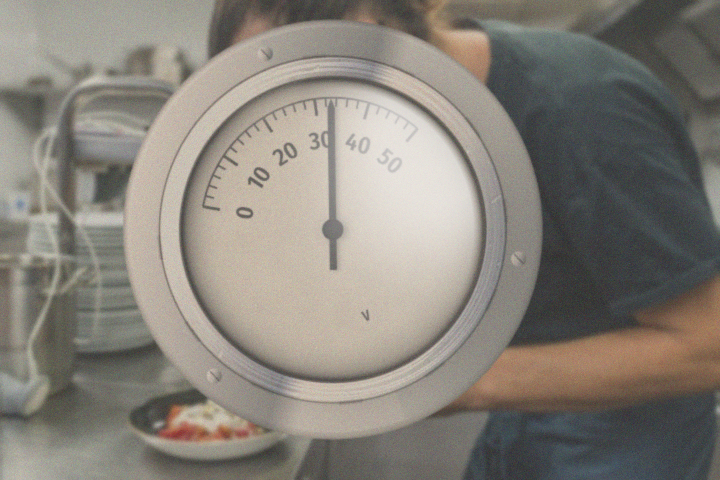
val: 33V
